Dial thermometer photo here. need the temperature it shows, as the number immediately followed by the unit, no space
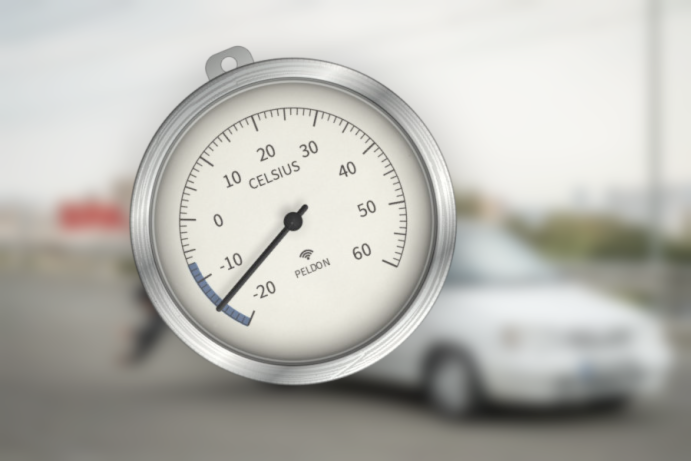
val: -15°C
